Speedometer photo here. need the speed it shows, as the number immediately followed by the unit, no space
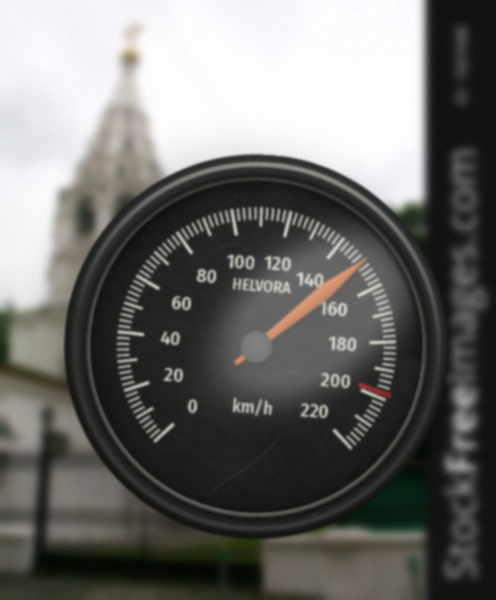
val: 150km/h
